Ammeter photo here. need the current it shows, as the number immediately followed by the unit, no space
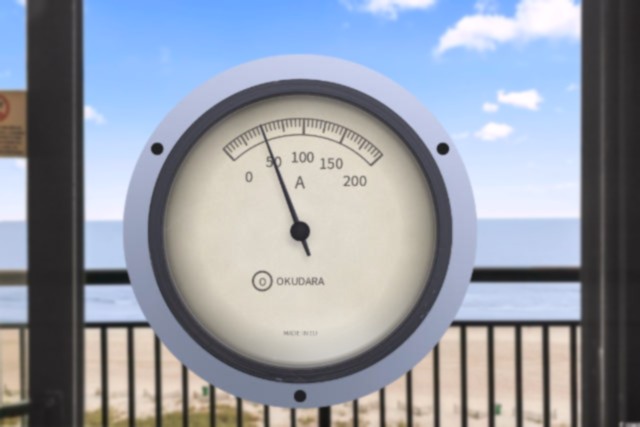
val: 50A
